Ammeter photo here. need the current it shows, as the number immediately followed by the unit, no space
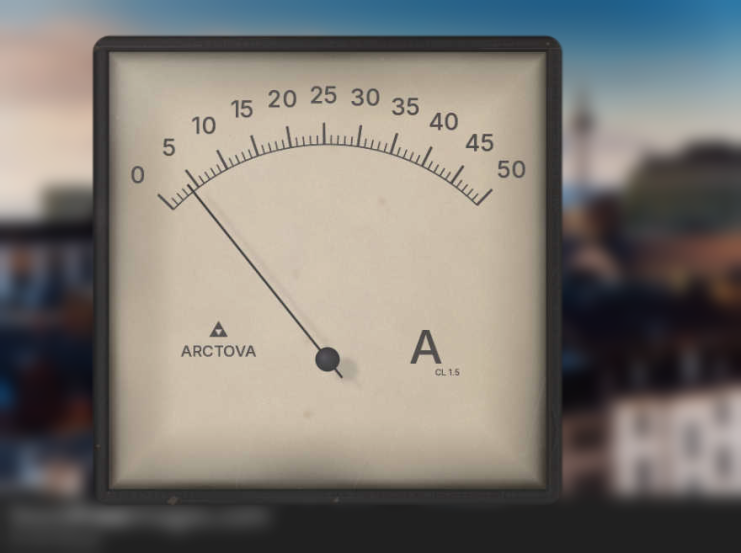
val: 4A
